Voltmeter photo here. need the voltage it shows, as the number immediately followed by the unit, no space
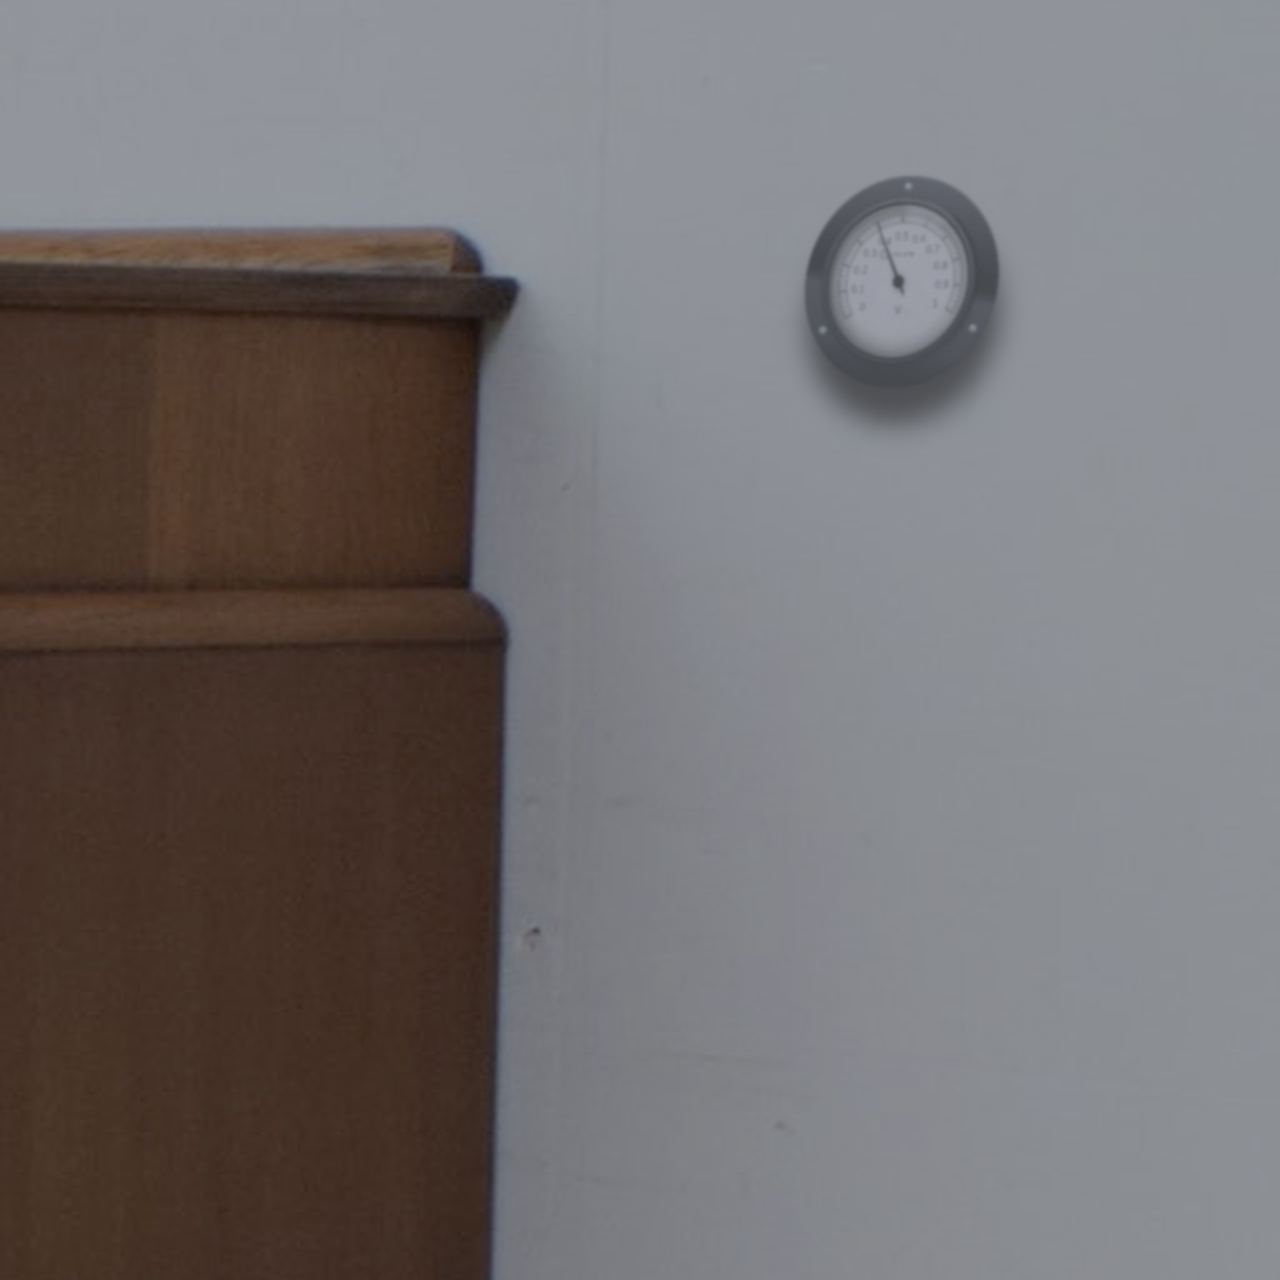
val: 0.4V
